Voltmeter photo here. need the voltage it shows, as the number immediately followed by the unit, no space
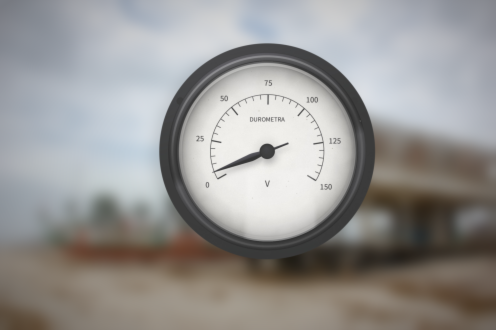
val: 5V
